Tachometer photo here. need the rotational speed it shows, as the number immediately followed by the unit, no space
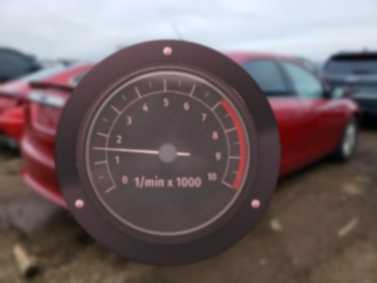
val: 1500rpm
